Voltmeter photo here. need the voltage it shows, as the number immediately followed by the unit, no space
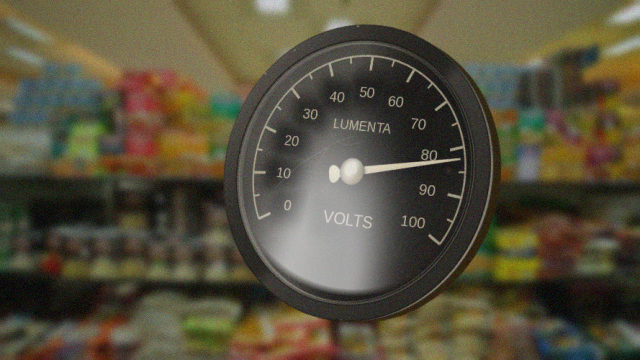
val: 82.5V
